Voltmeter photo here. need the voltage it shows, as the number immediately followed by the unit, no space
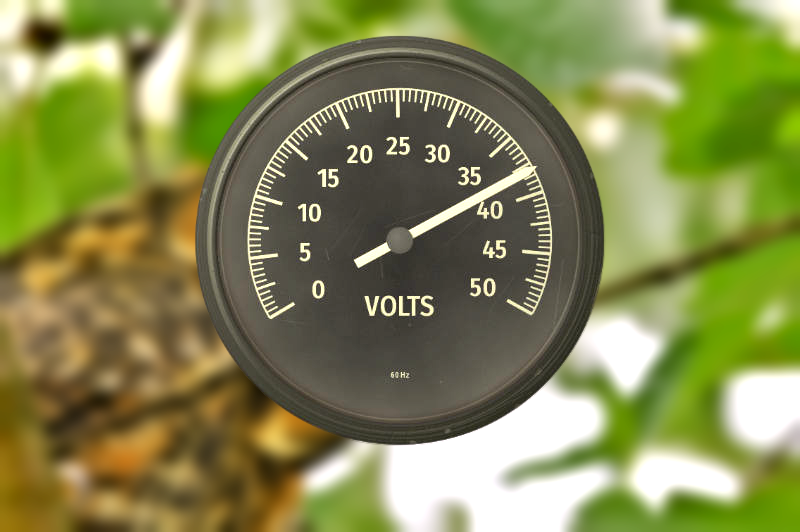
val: 38V
